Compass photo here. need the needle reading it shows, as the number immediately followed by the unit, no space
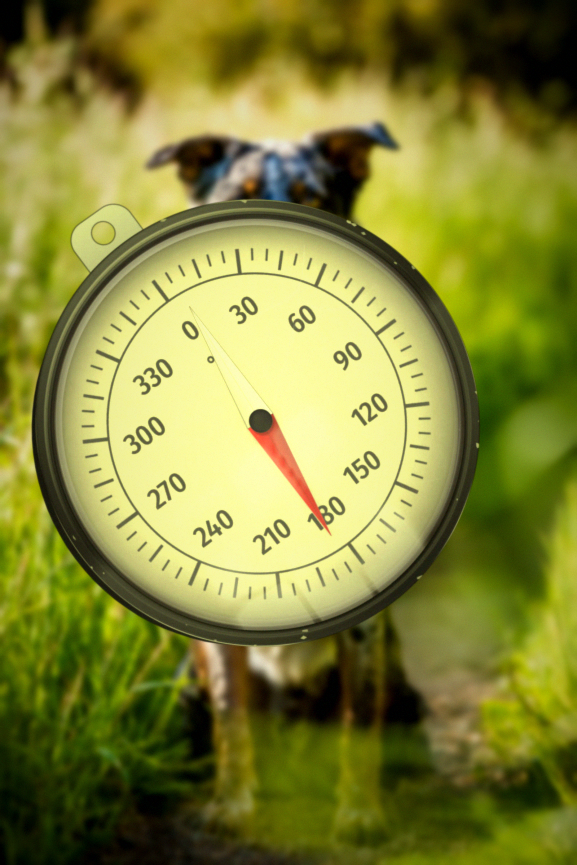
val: 185°
